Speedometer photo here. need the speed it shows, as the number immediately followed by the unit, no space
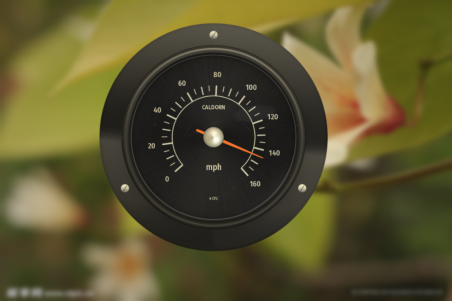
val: 145mph
